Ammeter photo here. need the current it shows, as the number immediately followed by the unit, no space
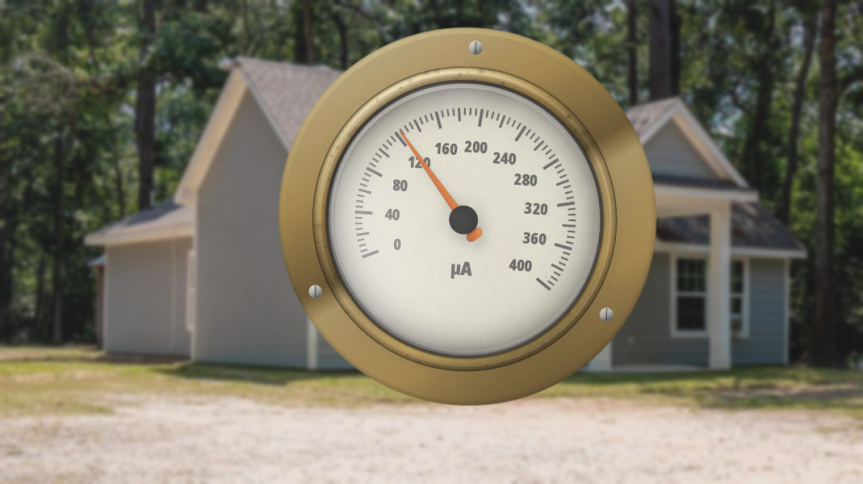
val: 125µA
